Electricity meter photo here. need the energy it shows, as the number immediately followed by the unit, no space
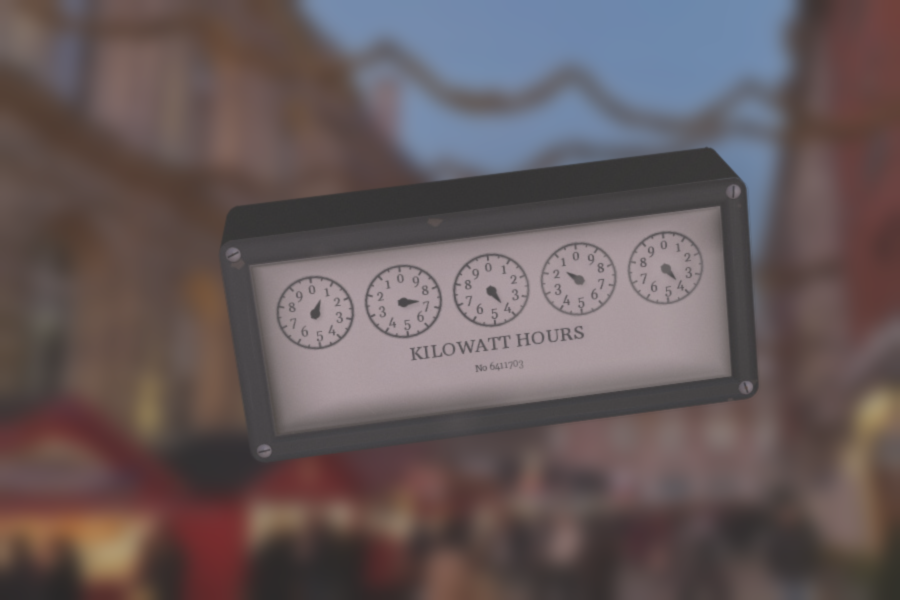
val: 7414kWh
